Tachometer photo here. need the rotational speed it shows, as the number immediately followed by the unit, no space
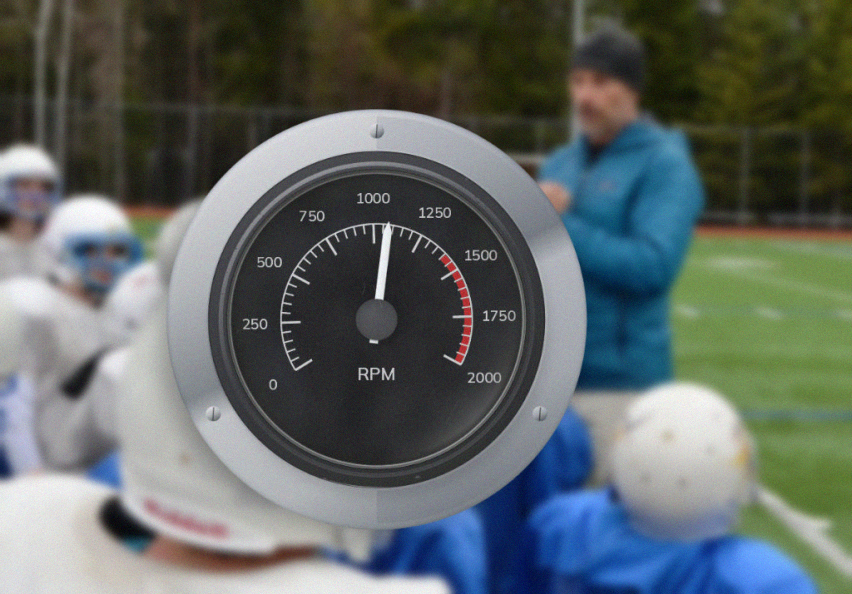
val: 1075rpm
